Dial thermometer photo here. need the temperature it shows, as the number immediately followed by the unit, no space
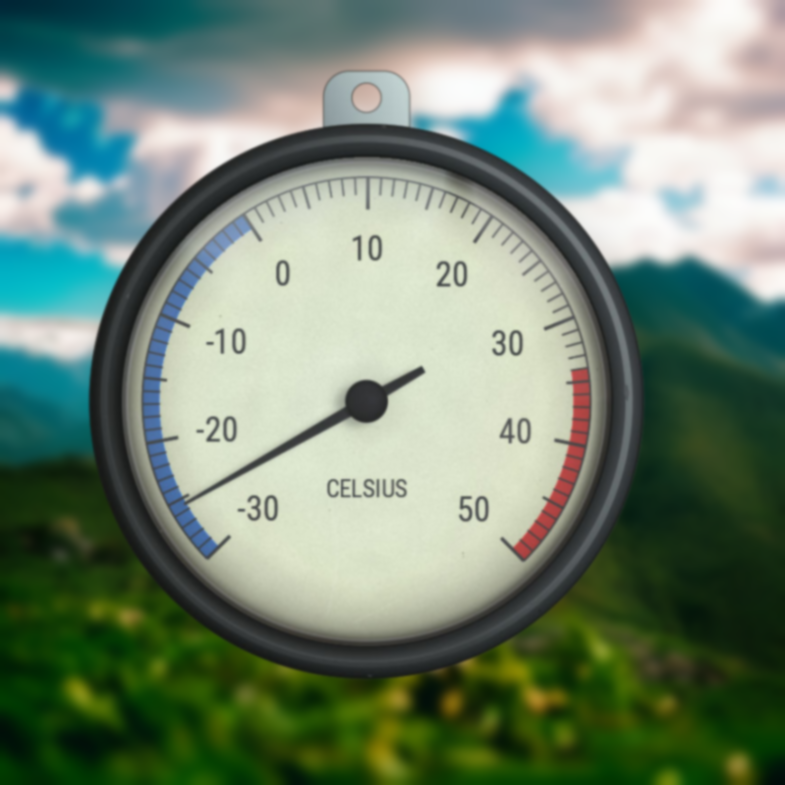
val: -25.5°C
